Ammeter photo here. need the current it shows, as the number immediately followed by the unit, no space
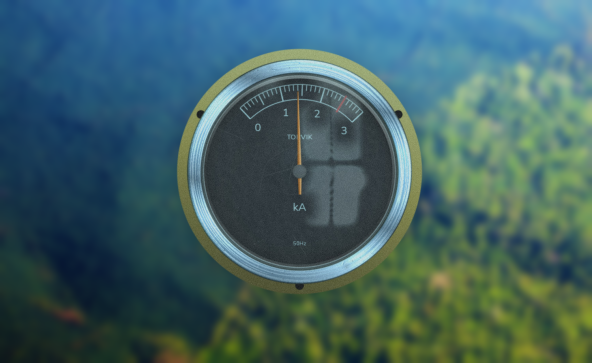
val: 1.4kA
